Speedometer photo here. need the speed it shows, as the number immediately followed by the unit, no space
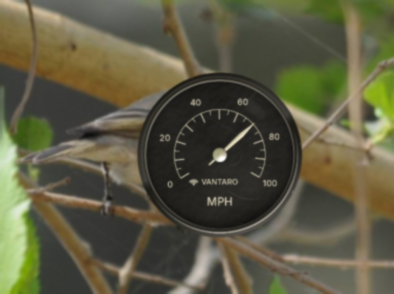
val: 70mph
